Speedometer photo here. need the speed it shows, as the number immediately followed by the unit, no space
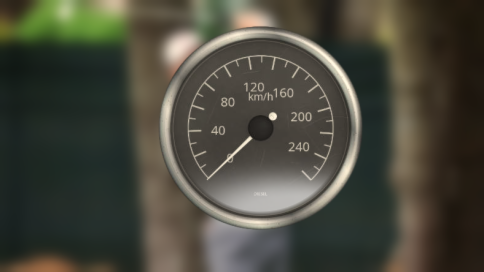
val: 0km/h
